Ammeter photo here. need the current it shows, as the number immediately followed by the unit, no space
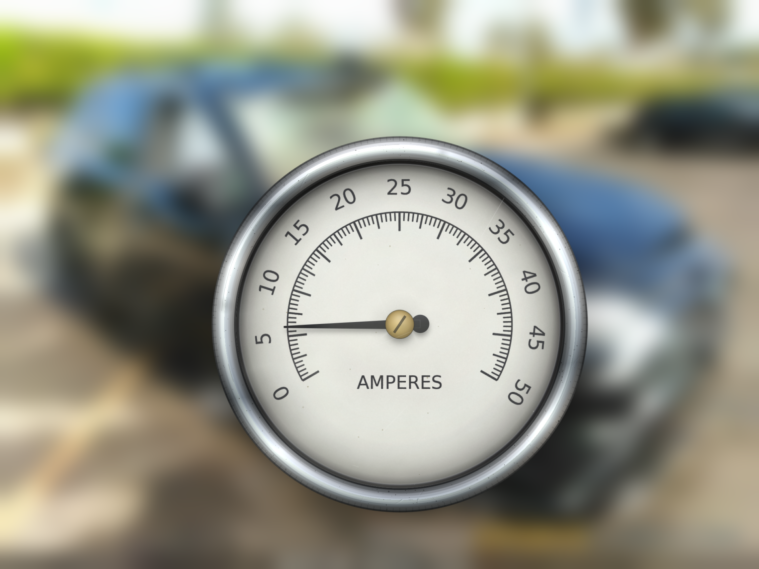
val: 6A
